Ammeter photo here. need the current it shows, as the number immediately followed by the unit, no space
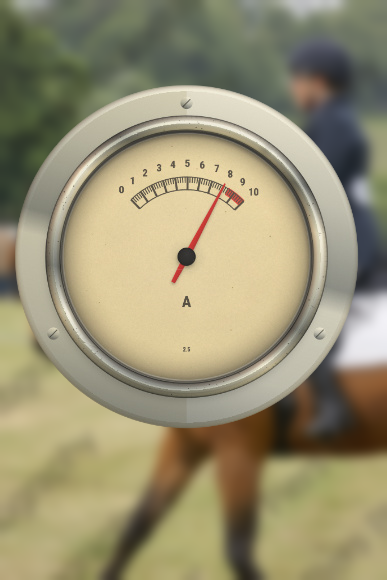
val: 8A
